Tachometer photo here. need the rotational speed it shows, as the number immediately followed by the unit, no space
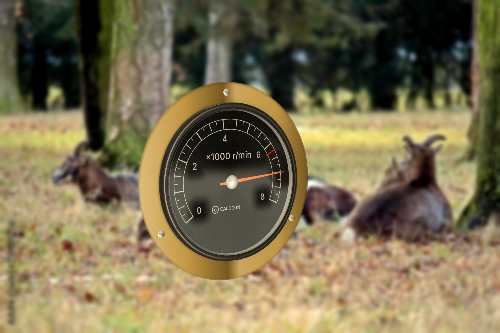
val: 7000rpm
